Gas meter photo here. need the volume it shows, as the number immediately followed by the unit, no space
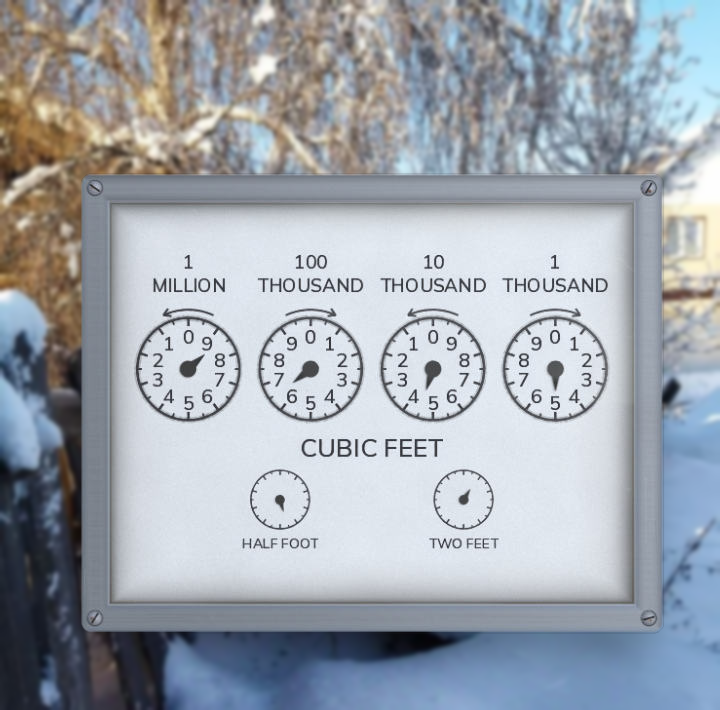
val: 864500ft³
